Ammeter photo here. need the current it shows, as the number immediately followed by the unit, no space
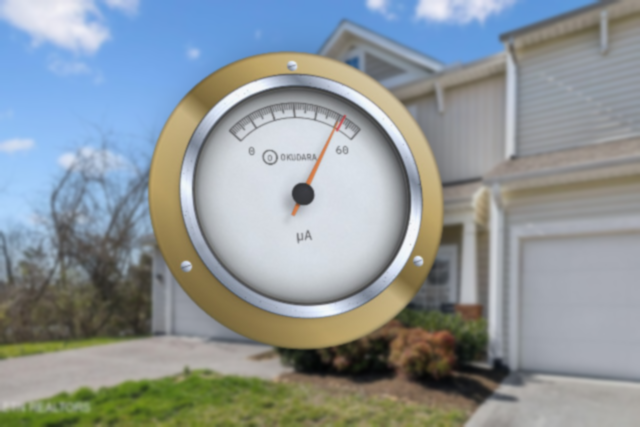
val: 50µA
